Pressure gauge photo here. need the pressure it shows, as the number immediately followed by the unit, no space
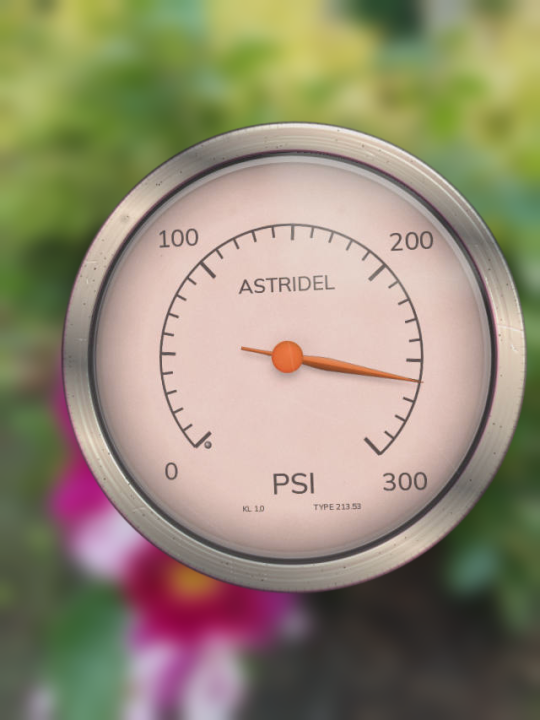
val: 260psi
